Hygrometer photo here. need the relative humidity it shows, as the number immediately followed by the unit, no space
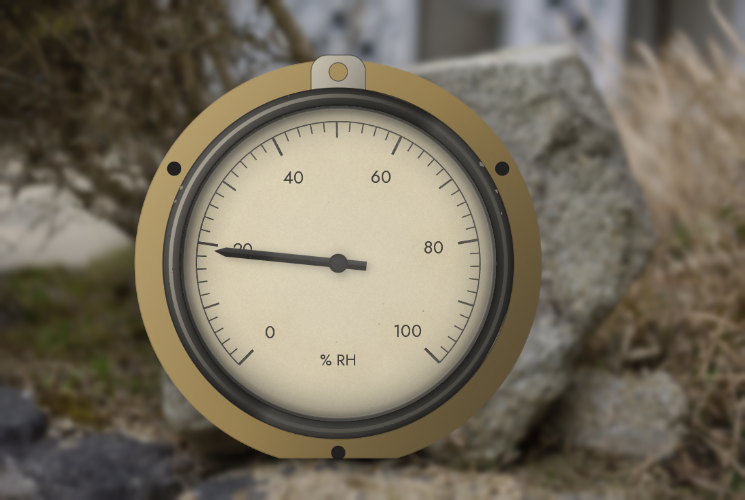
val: 19%
